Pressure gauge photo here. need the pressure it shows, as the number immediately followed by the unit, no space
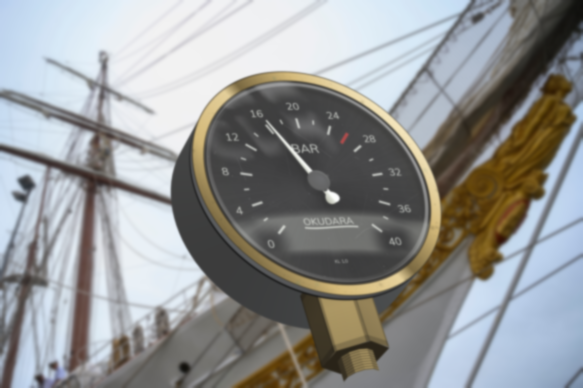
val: 16bar
